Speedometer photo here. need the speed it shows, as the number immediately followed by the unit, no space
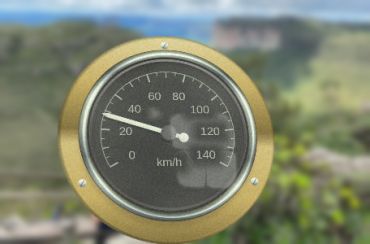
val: 27.5km/h
